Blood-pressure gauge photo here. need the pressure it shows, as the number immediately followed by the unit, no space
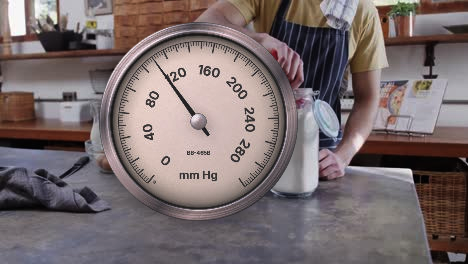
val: 110mmHg
